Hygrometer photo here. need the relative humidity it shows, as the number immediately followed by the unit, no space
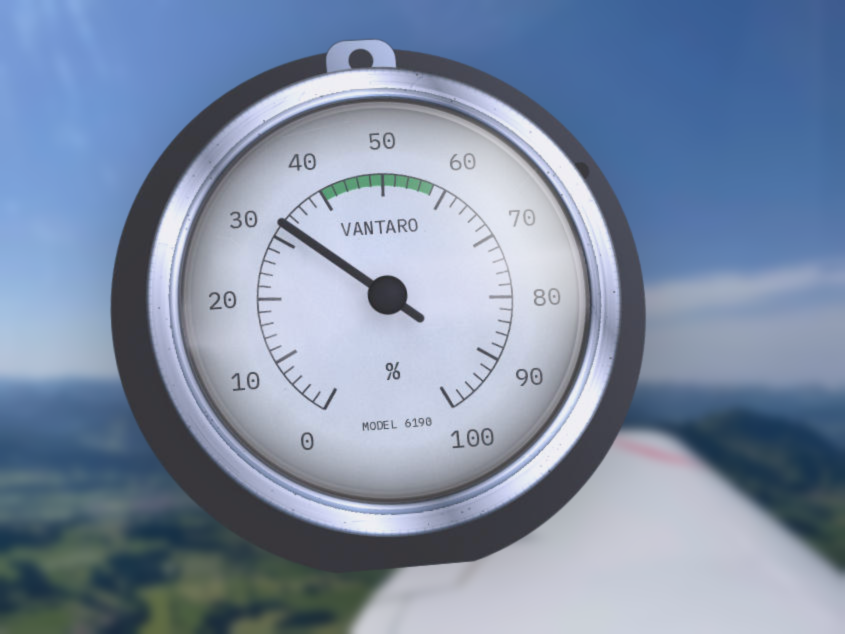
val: 32%
